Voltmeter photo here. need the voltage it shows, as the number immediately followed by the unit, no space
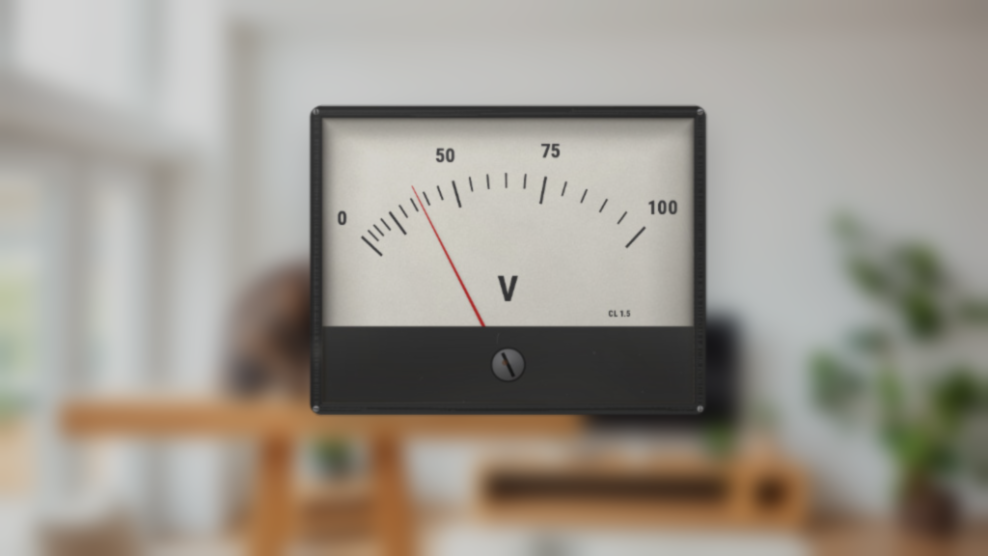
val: 37.5V
